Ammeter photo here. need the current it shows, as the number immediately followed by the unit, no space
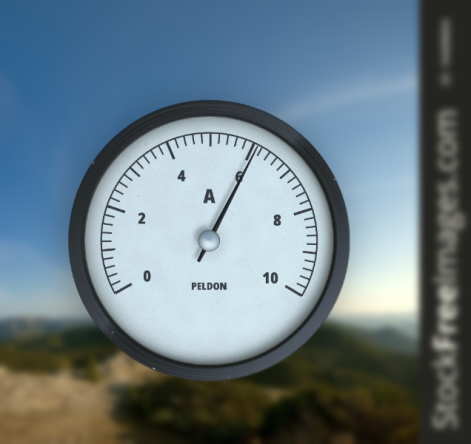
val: 6.1A
